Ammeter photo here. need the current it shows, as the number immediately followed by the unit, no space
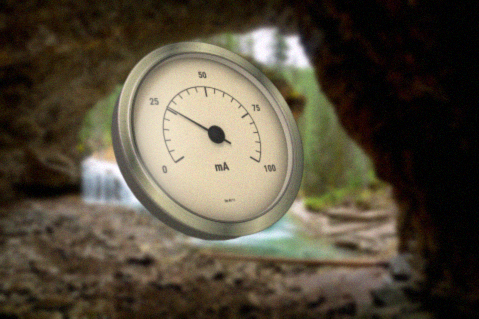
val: 25mA
